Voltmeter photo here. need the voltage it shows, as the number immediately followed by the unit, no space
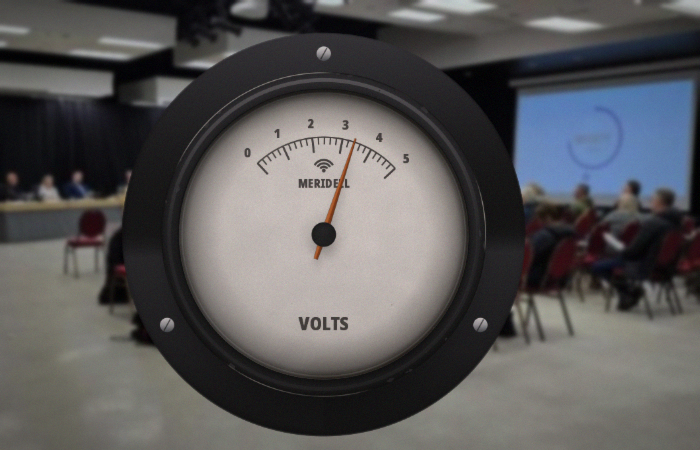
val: 3.4V
